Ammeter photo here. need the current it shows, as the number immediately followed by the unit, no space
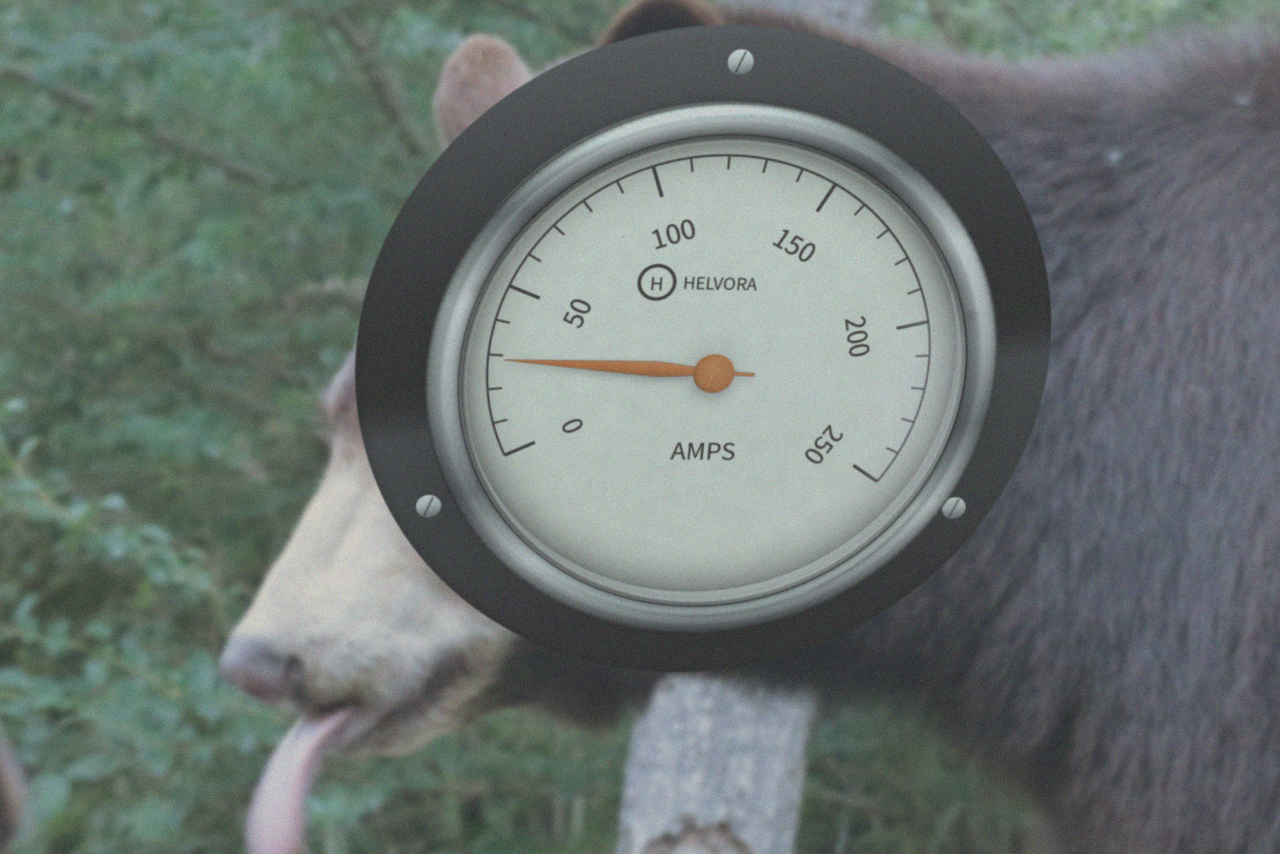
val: 30A
